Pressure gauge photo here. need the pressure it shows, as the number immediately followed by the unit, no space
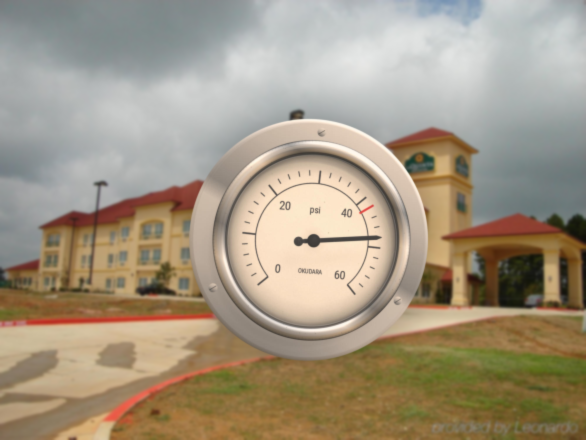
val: 48psi
